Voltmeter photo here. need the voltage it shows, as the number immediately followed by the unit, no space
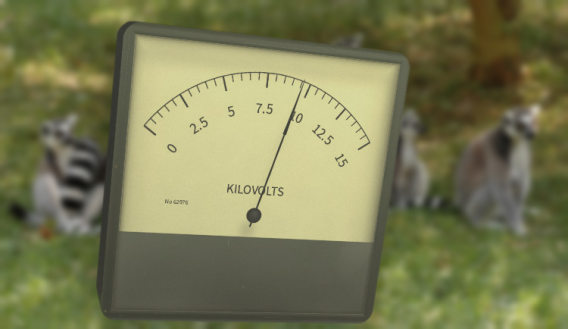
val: 9.5kV
